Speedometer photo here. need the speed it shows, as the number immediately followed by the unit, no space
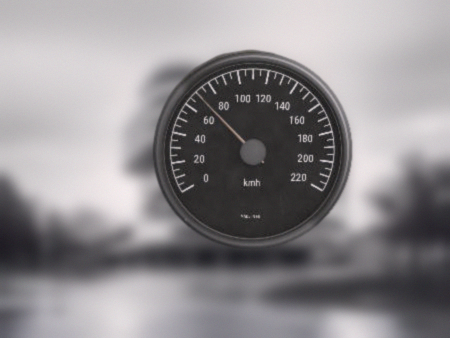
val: 70km/h
